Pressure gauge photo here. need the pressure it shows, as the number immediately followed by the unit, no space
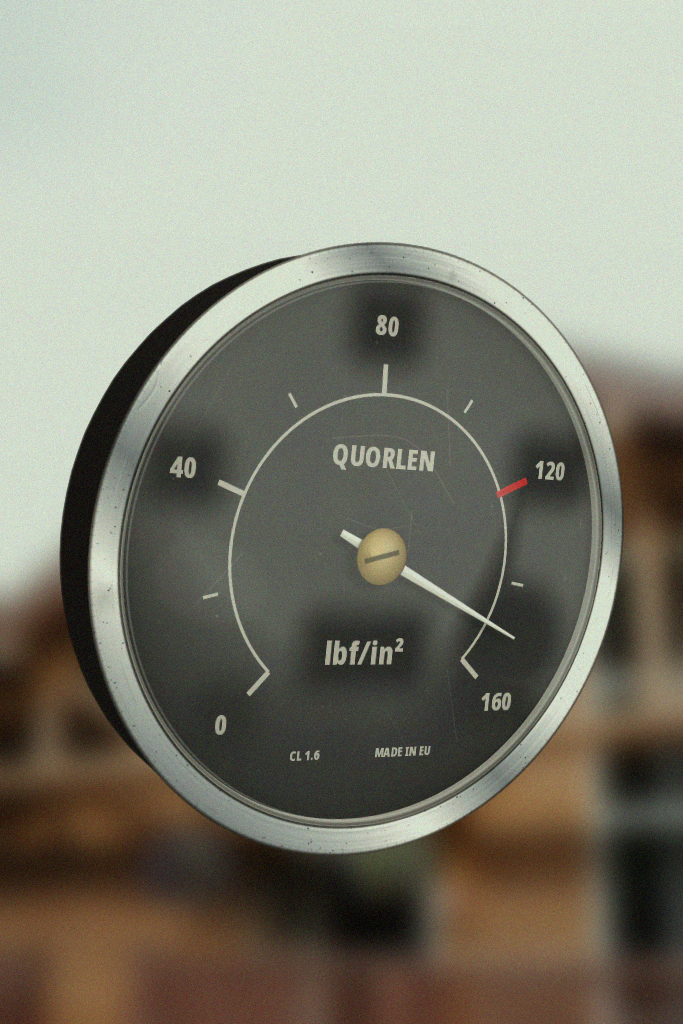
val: 150psi
